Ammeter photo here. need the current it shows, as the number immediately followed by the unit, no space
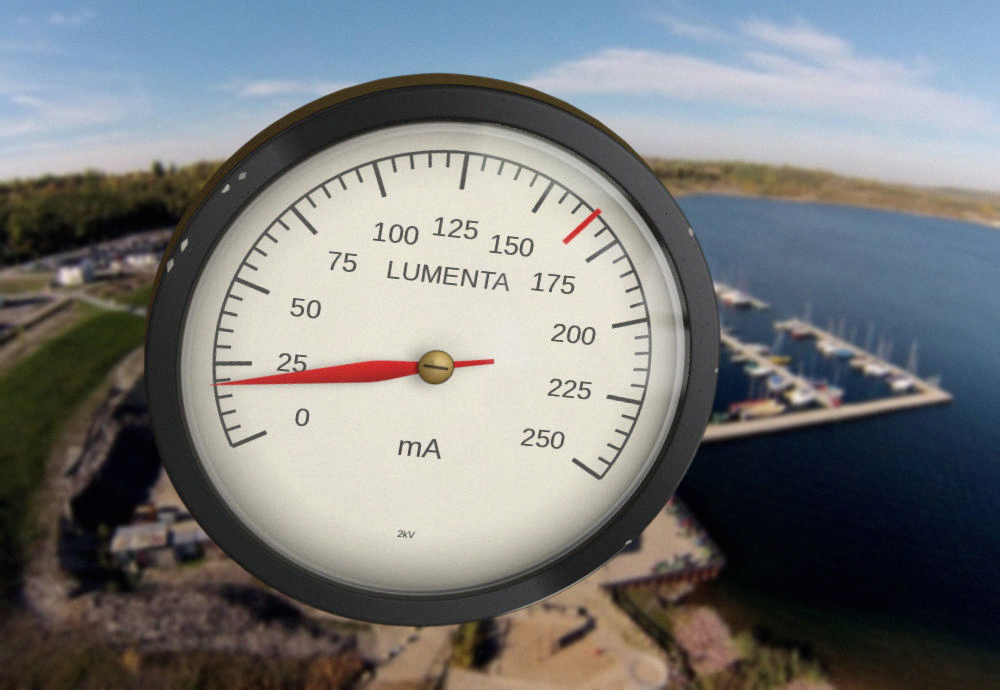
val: 20mA
